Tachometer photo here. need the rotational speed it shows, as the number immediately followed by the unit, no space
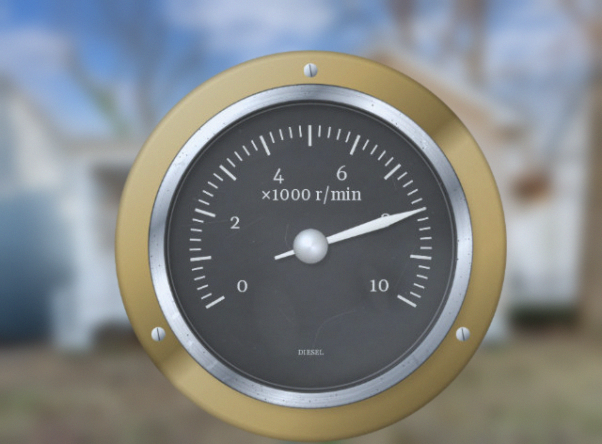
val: 8000rpm
